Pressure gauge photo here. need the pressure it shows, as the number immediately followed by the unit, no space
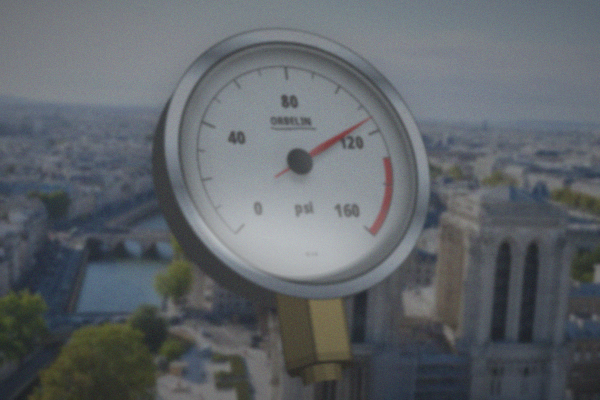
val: 115psi
